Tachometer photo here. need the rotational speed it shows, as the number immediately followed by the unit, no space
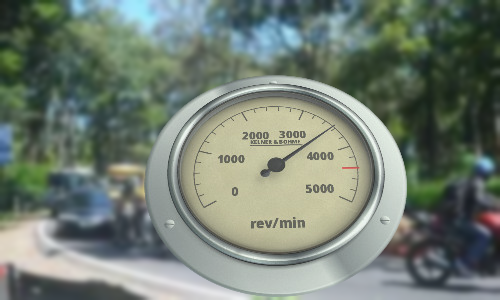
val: 3600rpm
